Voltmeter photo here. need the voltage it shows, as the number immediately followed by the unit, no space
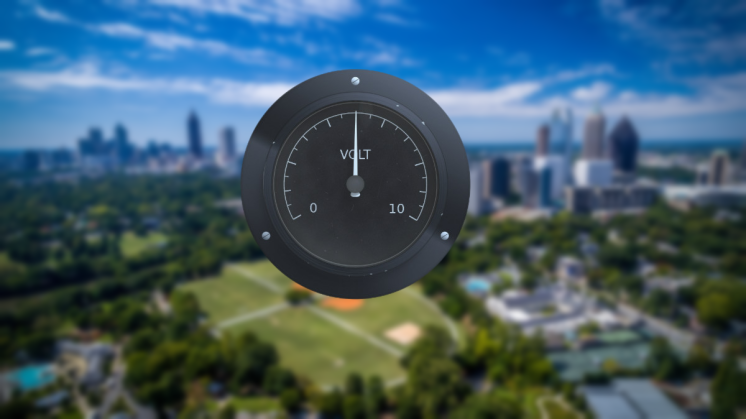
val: 5V
